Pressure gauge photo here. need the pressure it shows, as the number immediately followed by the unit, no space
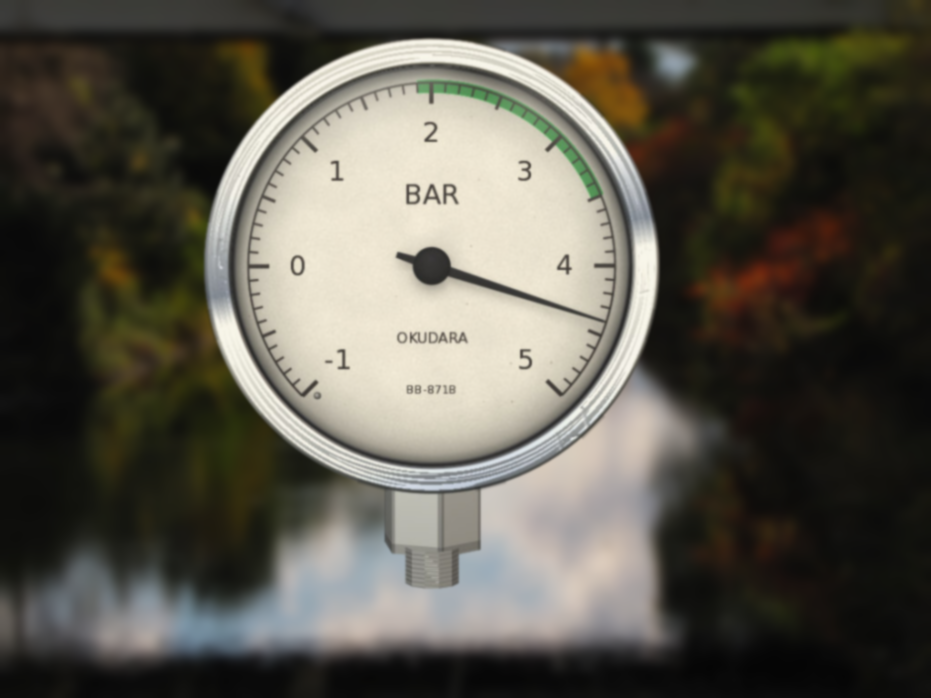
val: 4.4bar
